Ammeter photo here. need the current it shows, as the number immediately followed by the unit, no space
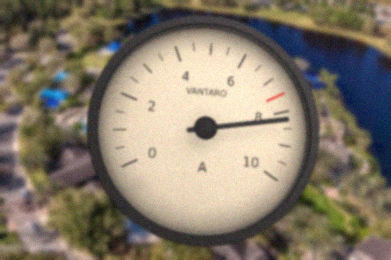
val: 8.25A
